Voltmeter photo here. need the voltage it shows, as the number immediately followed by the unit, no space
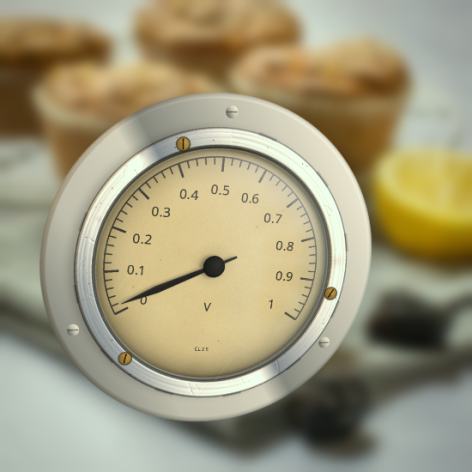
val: 0.02V
